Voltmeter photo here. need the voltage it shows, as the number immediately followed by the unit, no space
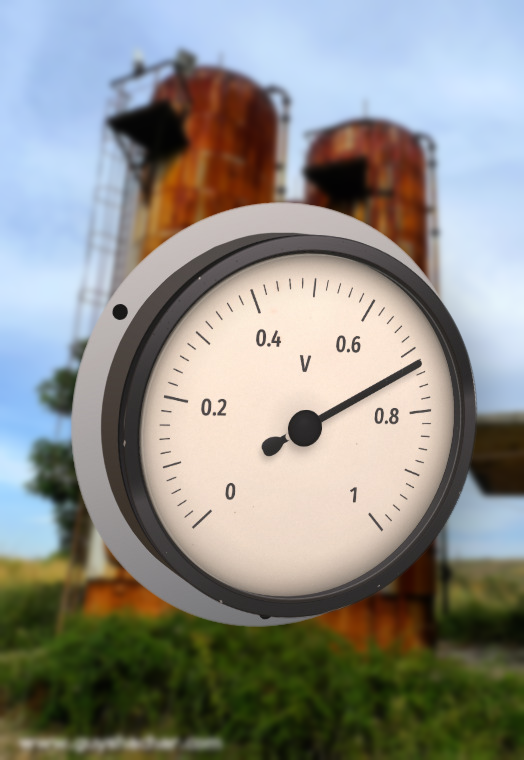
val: 0.72V
